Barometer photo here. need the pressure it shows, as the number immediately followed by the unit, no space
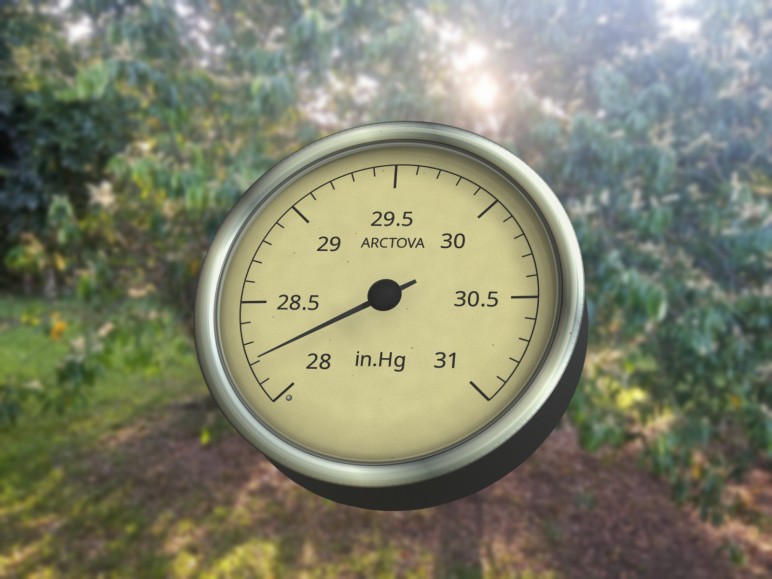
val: 28.2inHg
